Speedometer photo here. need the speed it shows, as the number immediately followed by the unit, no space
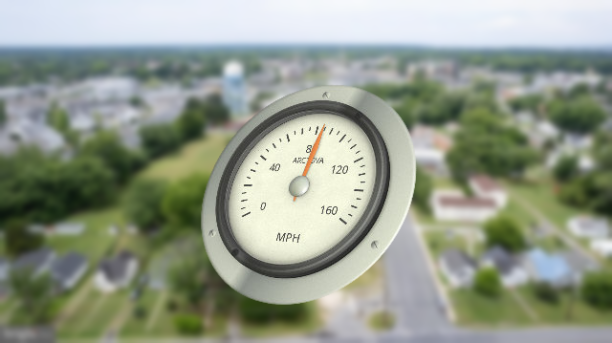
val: 85mph
